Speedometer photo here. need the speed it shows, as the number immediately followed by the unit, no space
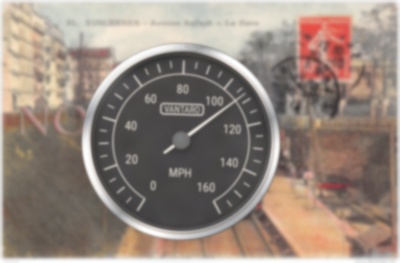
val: 107.5mph
